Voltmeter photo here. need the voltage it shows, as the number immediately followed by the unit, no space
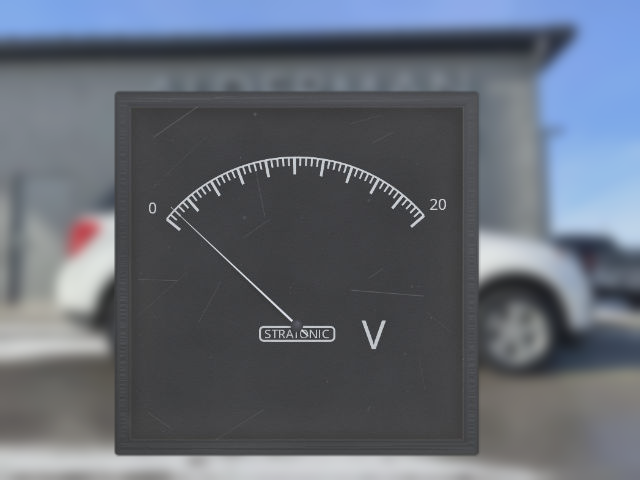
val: 0.8V
